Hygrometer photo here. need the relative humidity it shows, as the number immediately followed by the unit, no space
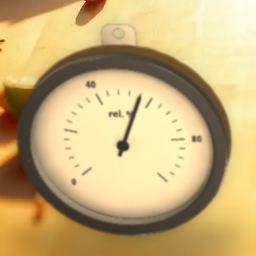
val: 56%
